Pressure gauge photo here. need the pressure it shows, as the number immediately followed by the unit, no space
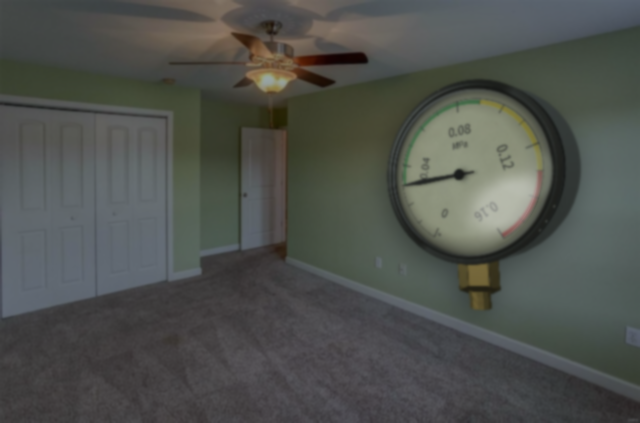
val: 0.03MPa
